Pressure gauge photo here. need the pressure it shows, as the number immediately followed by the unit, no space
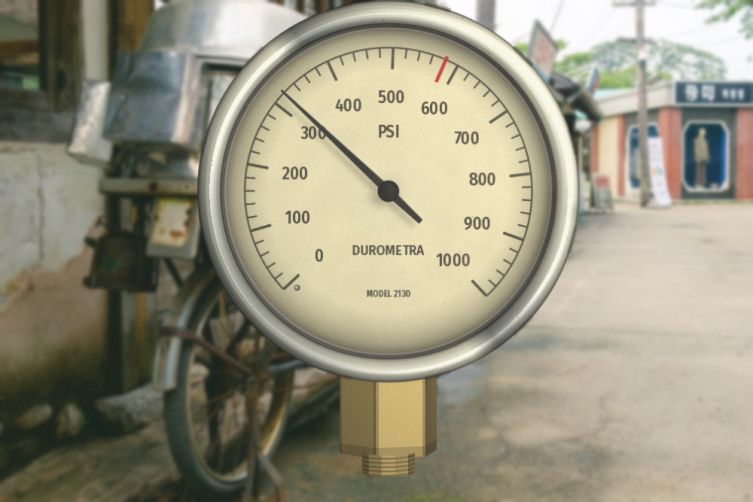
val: 320psi
